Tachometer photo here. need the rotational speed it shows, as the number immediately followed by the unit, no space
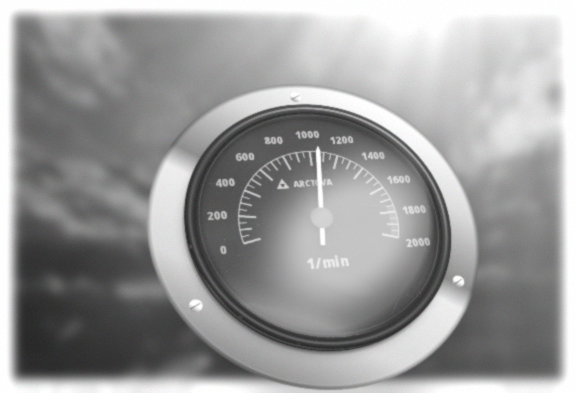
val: 1050rpm
